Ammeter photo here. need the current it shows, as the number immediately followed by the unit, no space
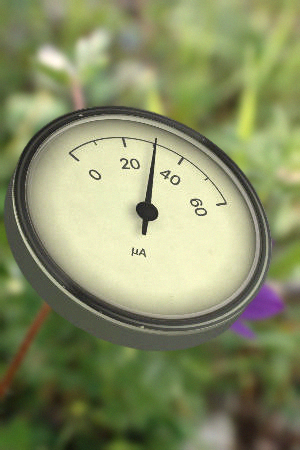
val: 30µA
